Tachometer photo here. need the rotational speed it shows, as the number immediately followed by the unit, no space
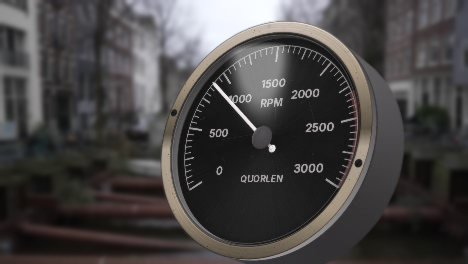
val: 900rpm
